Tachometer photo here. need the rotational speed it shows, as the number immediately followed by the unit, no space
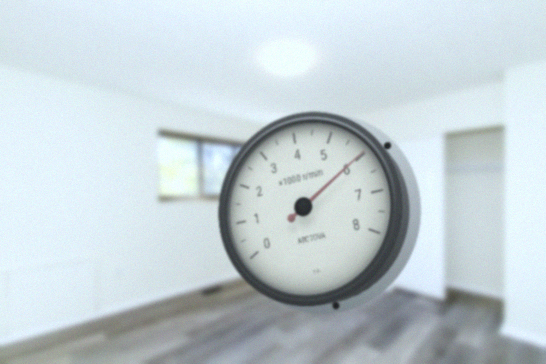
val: 6000rpm
